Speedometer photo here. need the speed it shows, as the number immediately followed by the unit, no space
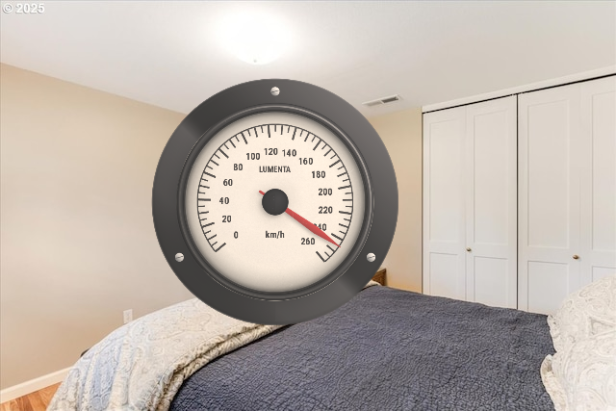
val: 245km/h
